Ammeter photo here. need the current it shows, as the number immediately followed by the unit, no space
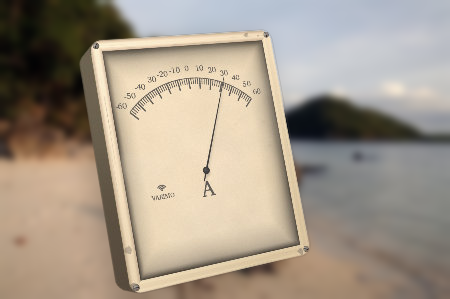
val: 30A
